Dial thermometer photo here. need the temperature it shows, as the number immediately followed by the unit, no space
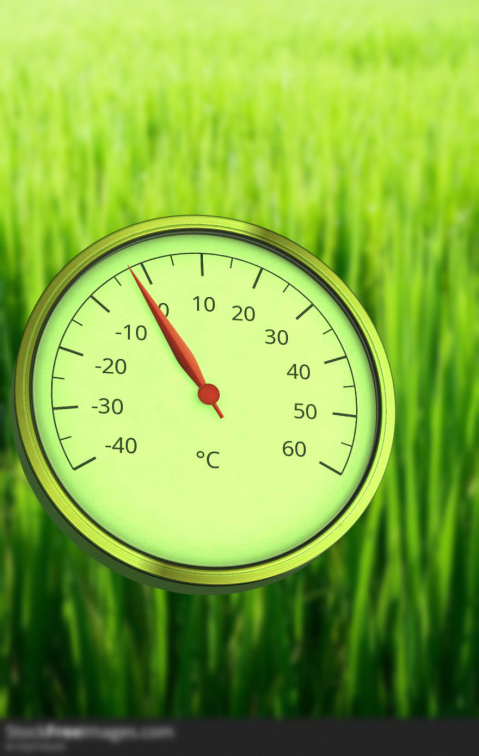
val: -2.5°C
